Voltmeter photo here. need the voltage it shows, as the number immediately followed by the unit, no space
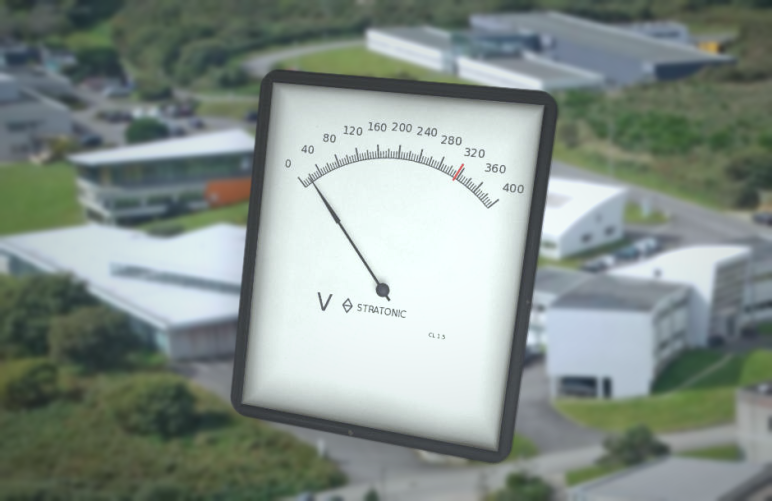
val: 20V
